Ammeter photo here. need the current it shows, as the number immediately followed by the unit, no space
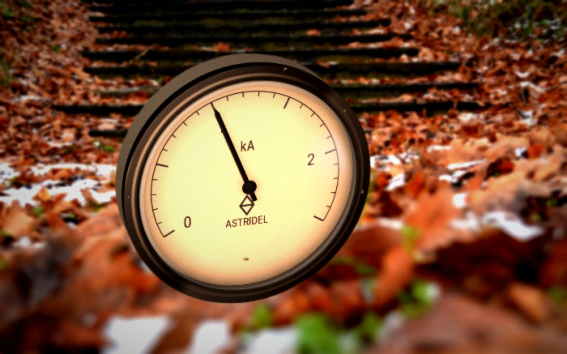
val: 1kA
